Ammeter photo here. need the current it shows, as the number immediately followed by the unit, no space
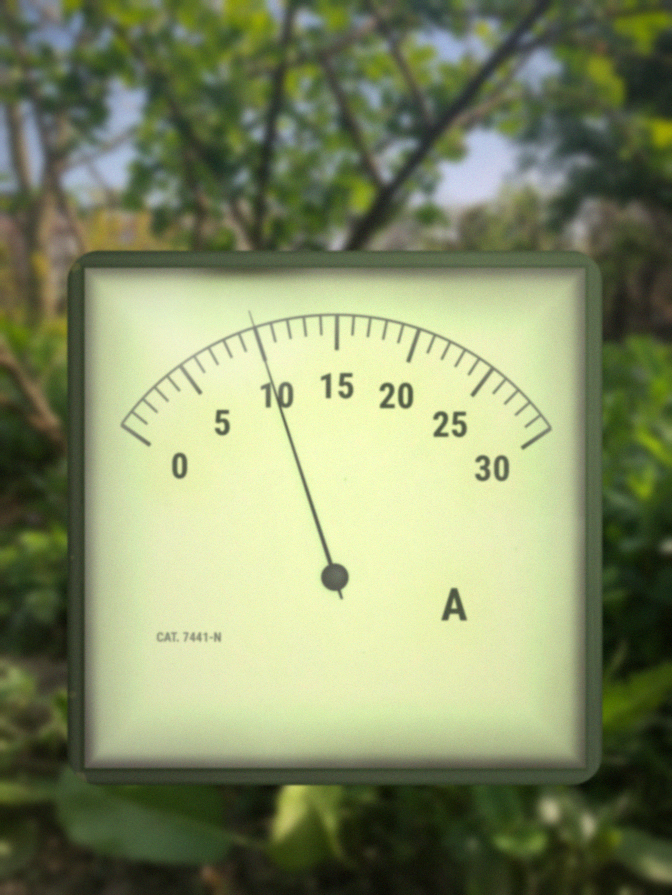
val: 10A
